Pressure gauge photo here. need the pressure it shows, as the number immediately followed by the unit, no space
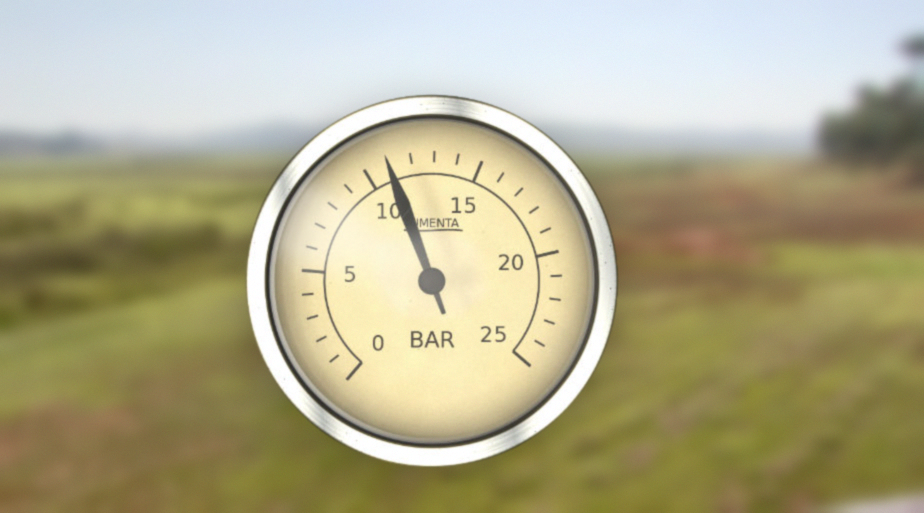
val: 11bar
